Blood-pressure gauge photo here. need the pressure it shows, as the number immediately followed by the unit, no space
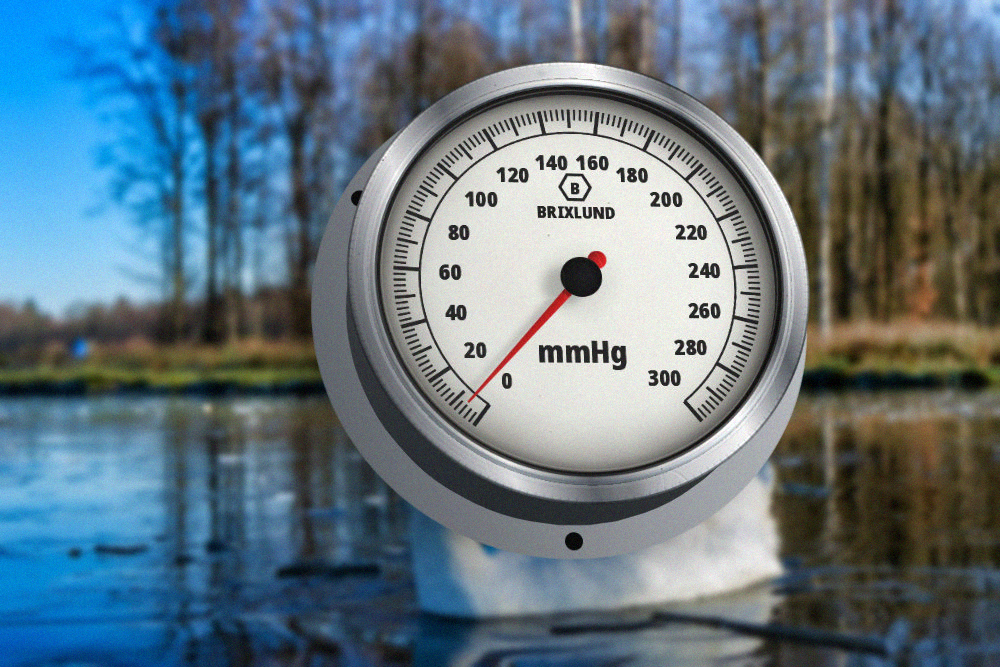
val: 6mmHg
